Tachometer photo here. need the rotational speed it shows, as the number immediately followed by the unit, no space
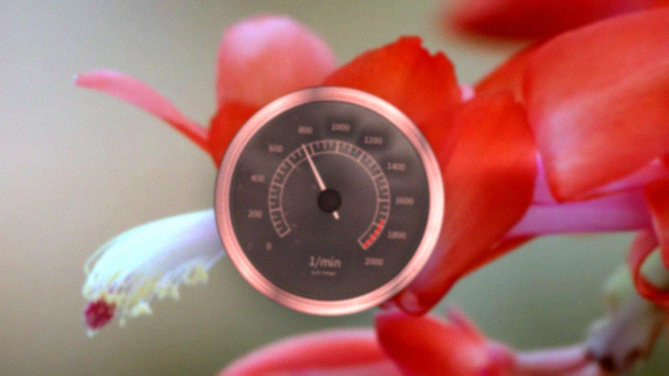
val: 750rpm
